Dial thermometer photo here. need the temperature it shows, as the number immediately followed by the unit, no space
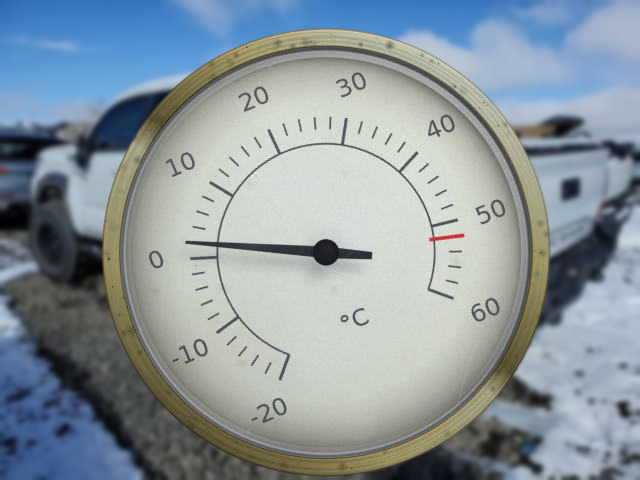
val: 2°C
